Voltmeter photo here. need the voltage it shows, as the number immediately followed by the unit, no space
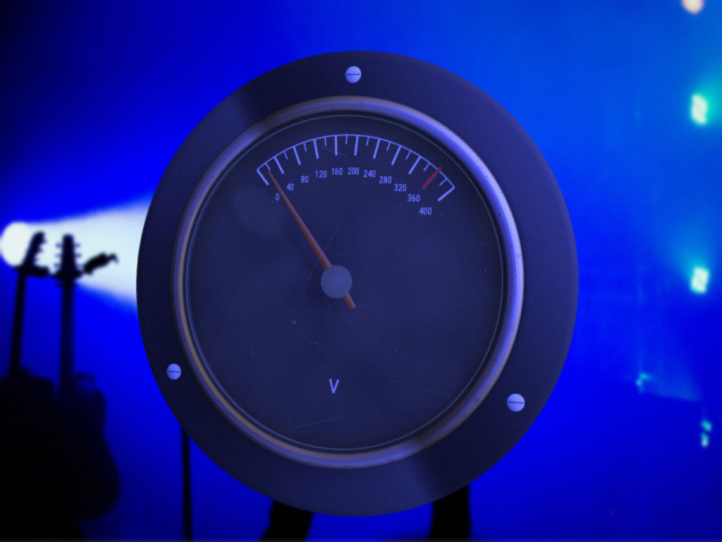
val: 20V
